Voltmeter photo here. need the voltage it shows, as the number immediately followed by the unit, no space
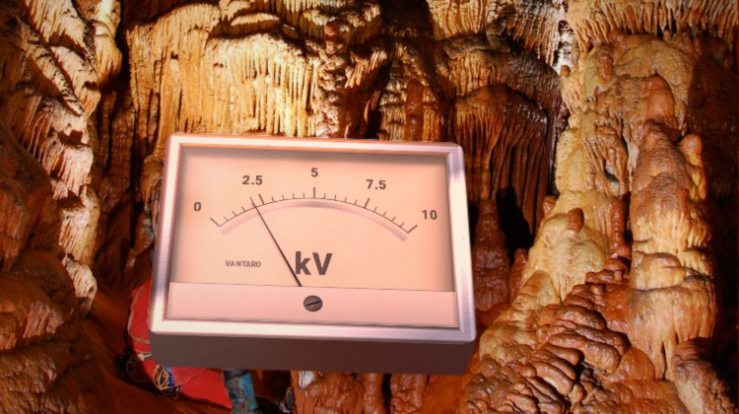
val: 2kV
